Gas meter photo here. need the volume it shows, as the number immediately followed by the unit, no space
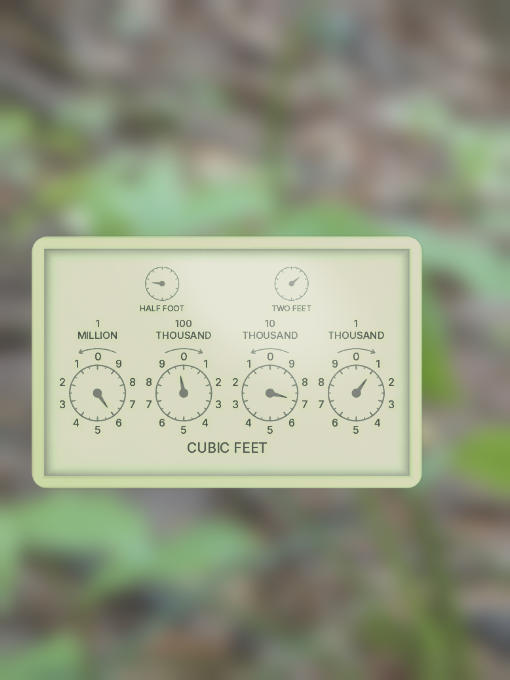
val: 597100ft³
